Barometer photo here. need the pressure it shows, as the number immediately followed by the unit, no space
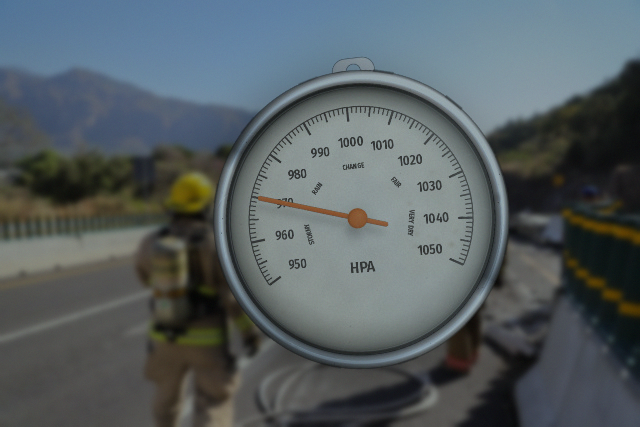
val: 970hPa
